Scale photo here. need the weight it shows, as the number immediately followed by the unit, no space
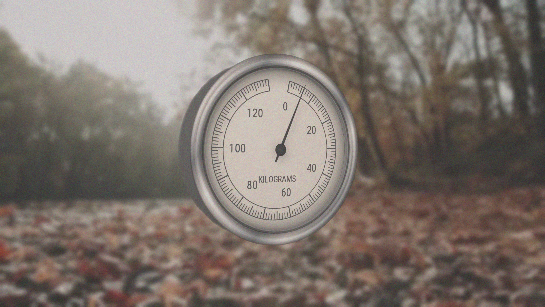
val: 5kg
